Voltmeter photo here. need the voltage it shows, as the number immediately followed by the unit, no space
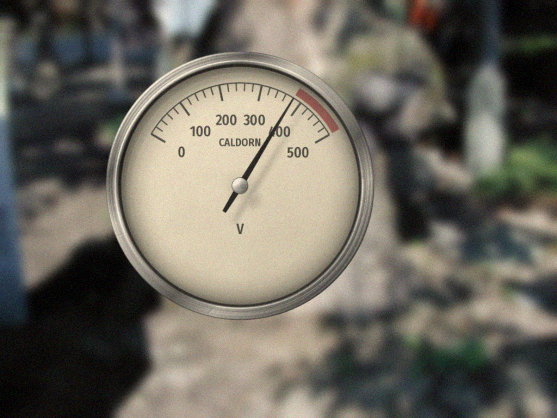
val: 380V
